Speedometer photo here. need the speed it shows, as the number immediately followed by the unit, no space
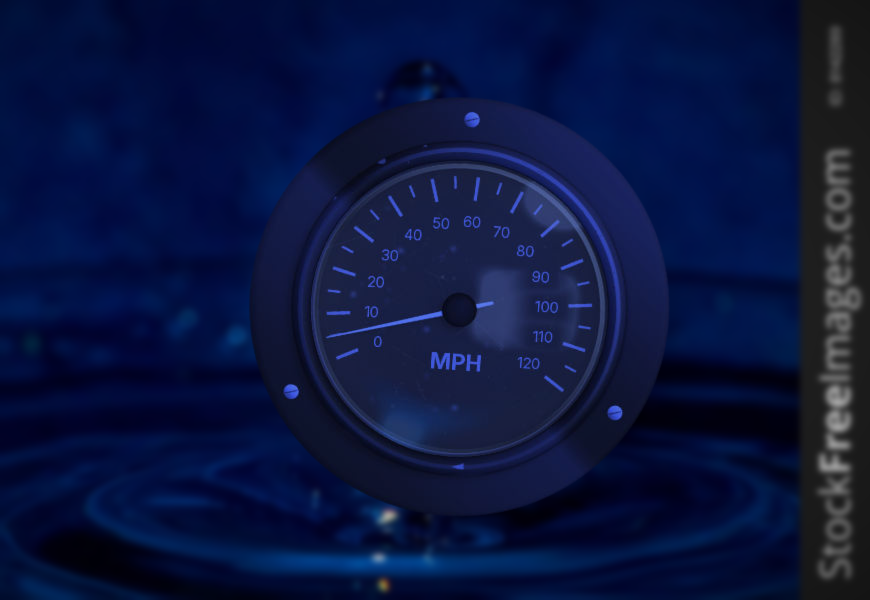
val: 5mph
